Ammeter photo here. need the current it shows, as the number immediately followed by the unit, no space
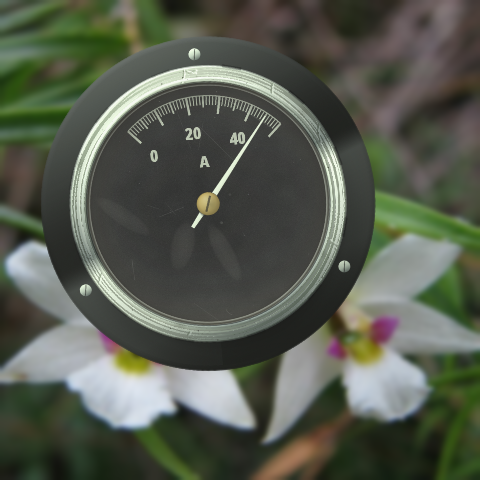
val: 45A
